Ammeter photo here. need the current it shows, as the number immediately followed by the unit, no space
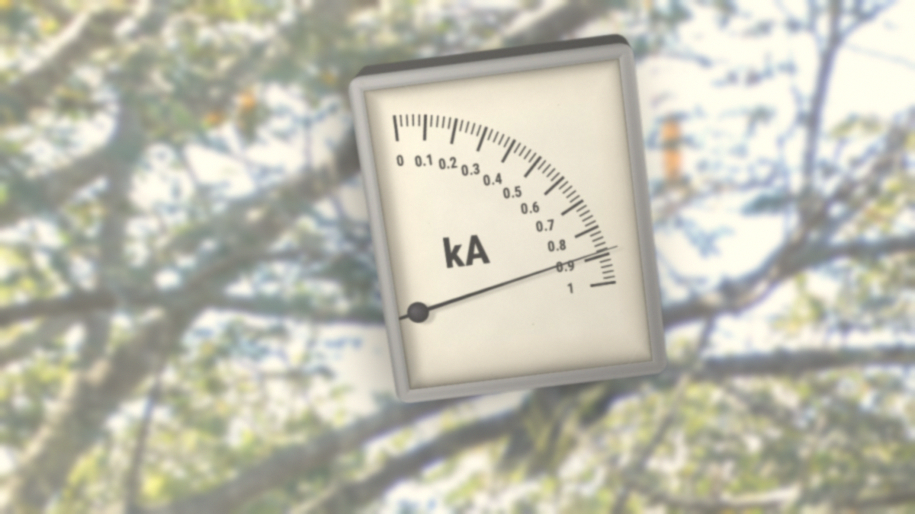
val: 0.88kA
